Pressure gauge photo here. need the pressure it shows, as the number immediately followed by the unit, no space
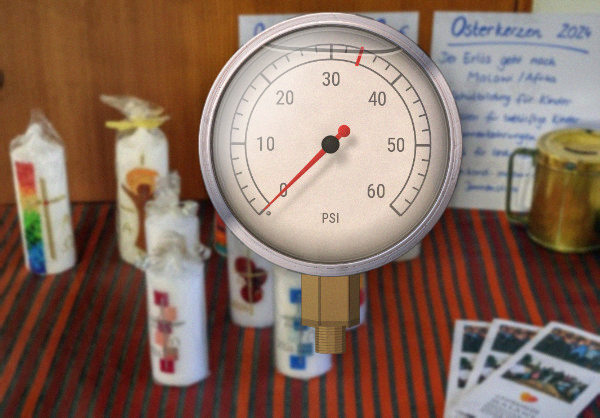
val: 0psi
